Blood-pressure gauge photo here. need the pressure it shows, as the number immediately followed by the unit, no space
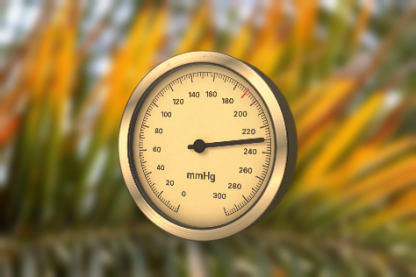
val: 230mmHg
